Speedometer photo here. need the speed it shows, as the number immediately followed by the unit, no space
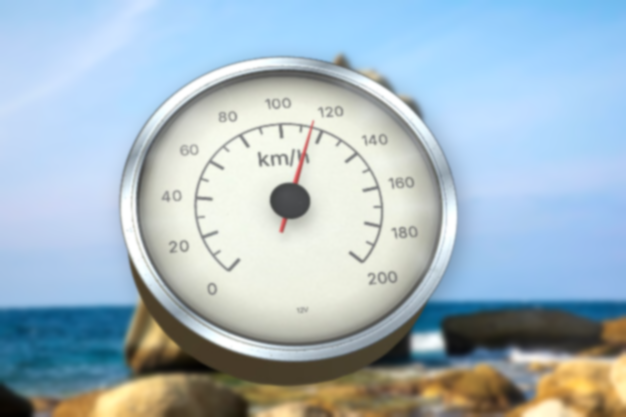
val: 115km/h
